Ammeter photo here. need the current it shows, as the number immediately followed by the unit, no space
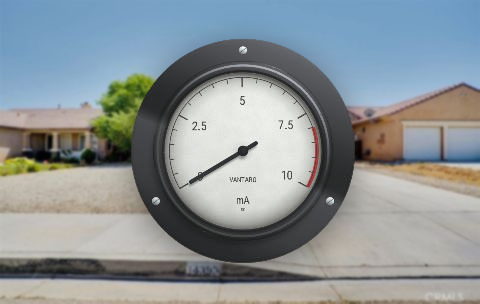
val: 0mA
